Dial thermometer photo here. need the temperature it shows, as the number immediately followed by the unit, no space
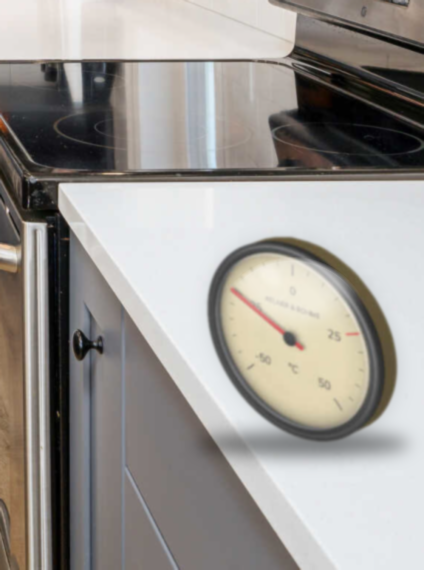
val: -25°C
